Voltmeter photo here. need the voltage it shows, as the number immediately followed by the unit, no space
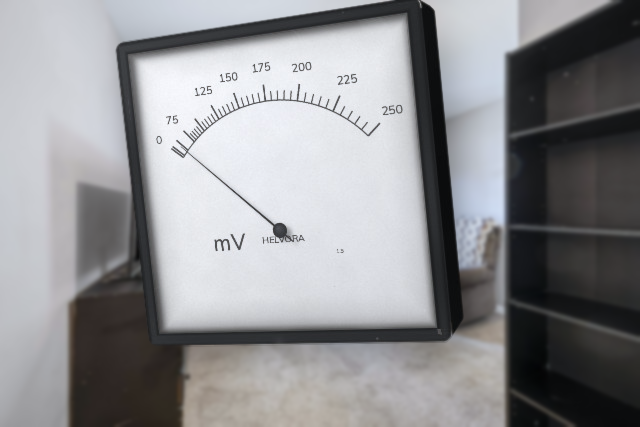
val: 50mV
